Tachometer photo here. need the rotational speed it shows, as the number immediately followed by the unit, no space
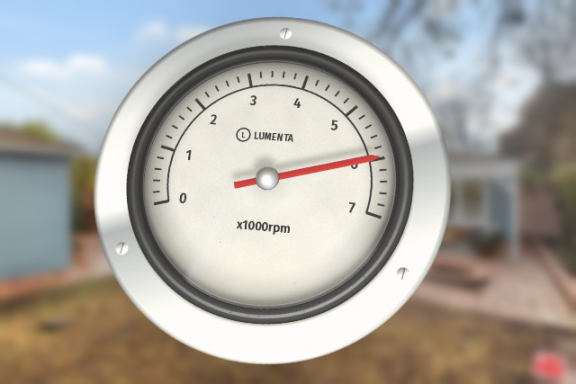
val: 6000rpm
